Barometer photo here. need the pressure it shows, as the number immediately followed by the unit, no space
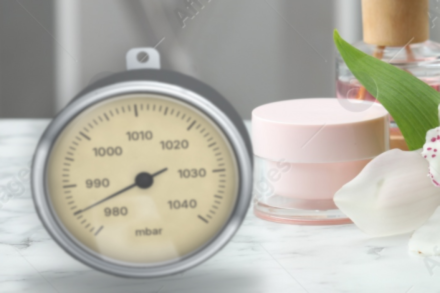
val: 985mbar
